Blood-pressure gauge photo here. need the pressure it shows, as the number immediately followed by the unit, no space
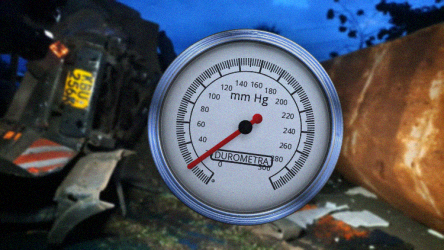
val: 20mmHg
